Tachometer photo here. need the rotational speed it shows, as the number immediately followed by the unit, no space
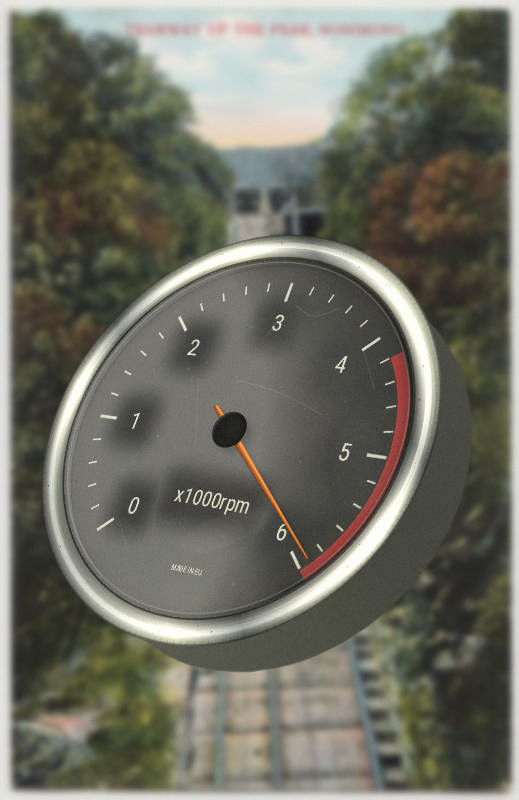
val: 5900rpm
